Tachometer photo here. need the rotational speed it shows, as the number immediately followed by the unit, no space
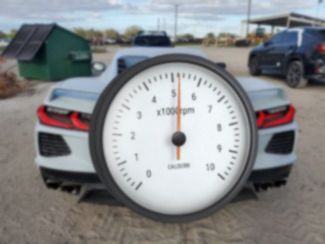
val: 5200rpm
